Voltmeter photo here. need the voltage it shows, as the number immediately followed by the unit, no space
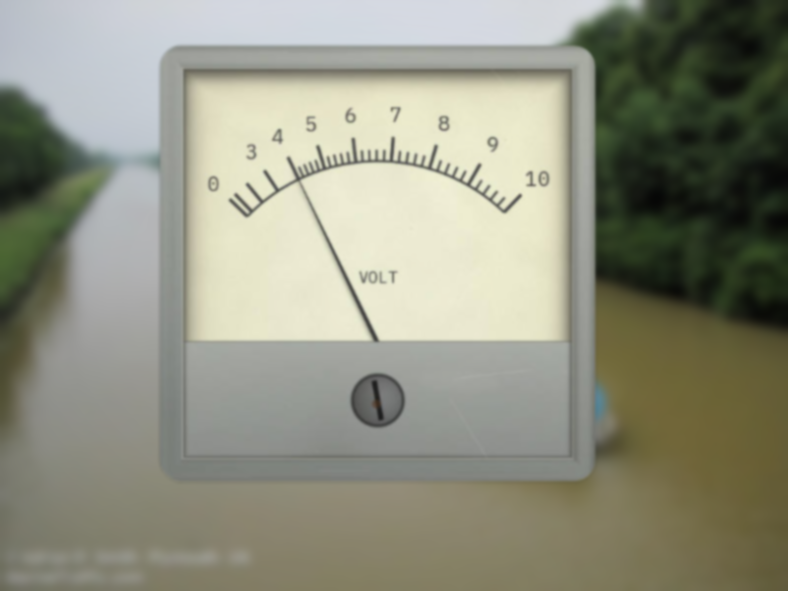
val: 4V
